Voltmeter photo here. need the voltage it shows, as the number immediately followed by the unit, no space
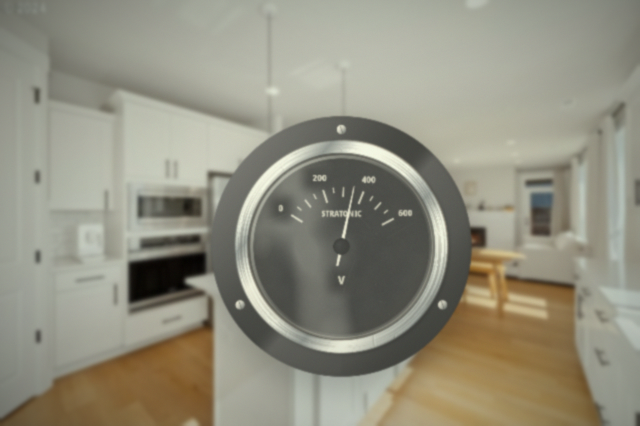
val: 350V
